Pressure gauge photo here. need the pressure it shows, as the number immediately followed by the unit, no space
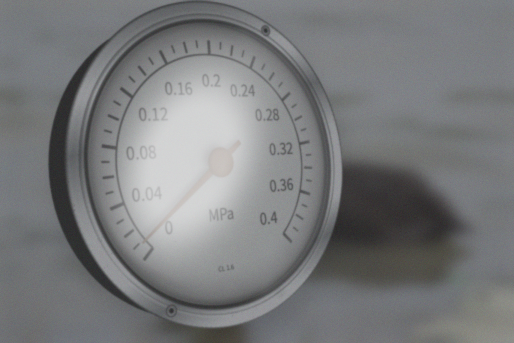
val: 0.01MPa
